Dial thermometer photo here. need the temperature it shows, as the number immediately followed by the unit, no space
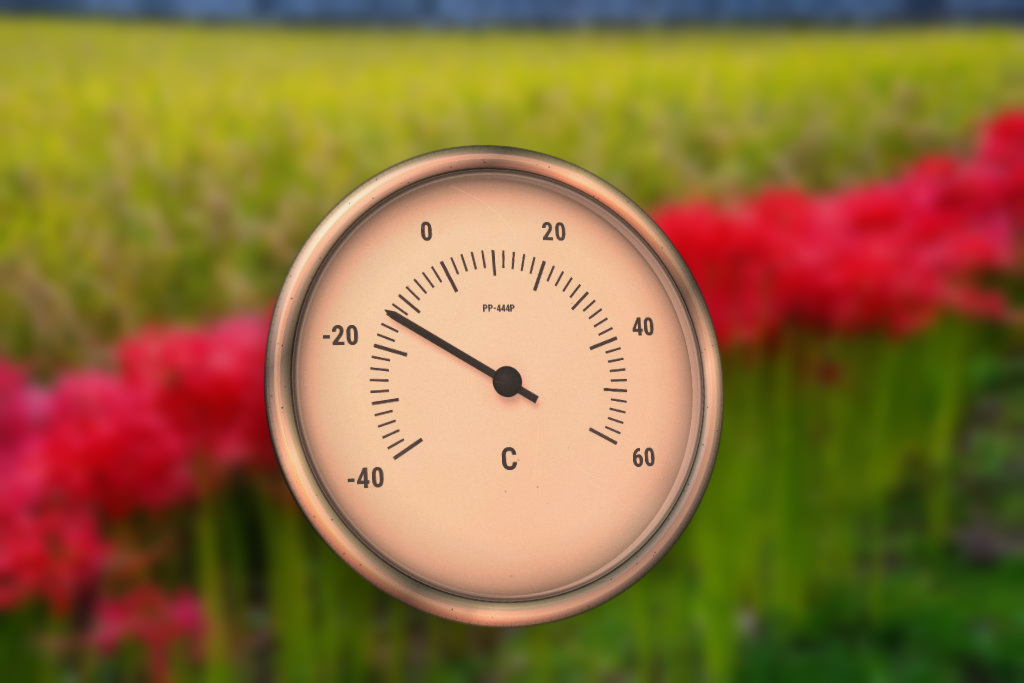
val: -14°C
